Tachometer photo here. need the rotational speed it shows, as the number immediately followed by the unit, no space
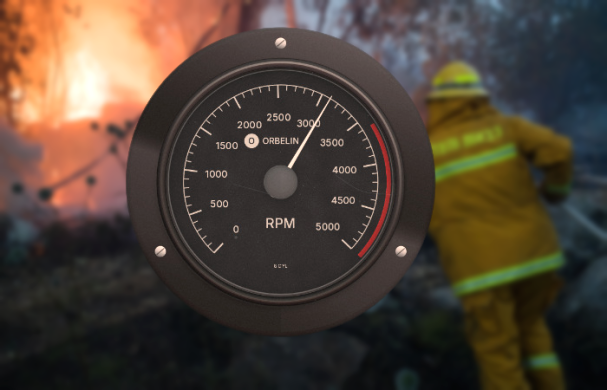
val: 3100rpm
